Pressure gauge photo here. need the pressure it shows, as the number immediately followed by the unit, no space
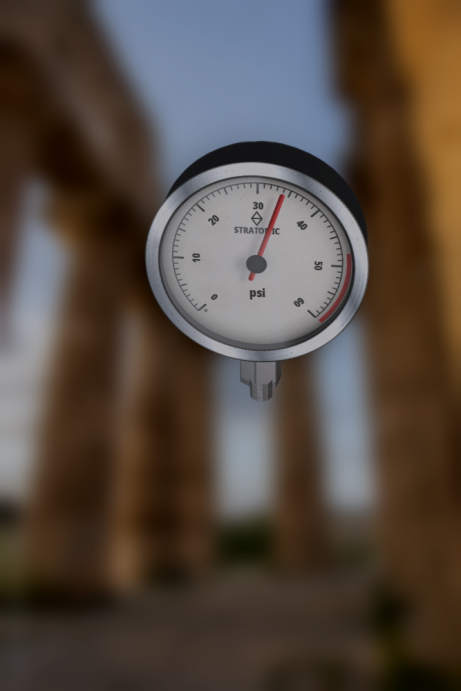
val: 34psi
